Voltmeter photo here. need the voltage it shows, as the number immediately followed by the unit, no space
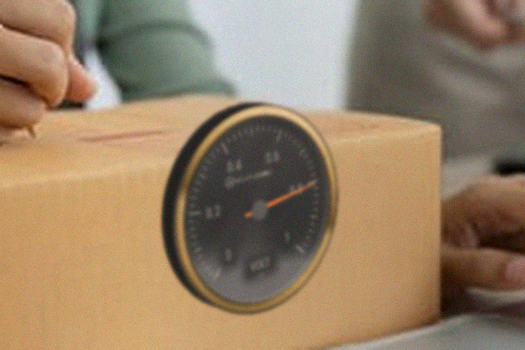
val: 0.8V
